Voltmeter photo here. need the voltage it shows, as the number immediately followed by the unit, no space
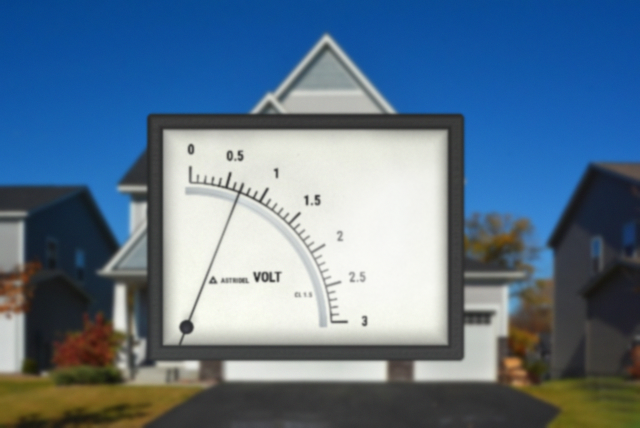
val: 0.7V
